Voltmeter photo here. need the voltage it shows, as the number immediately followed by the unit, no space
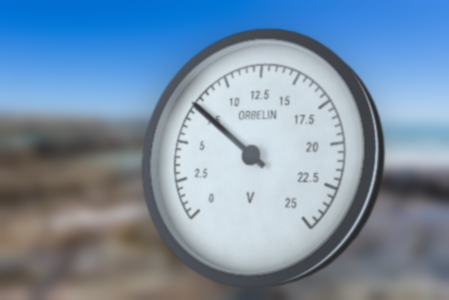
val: 7.5V
